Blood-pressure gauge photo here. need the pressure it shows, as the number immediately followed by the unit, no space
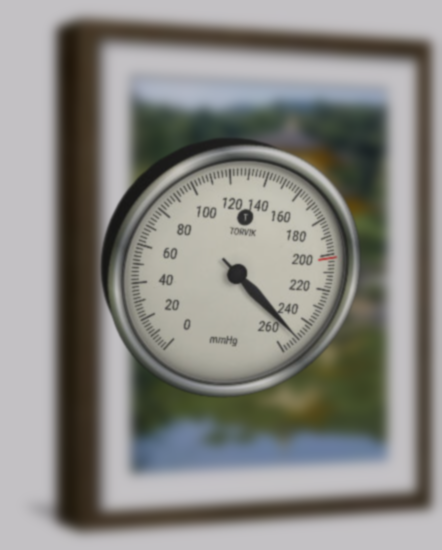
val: 250mmHg
